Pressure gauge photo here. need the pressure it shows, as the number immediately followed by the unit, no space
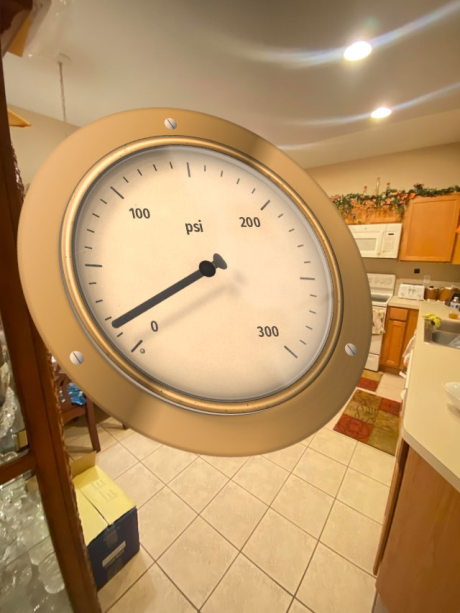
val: 15psi
